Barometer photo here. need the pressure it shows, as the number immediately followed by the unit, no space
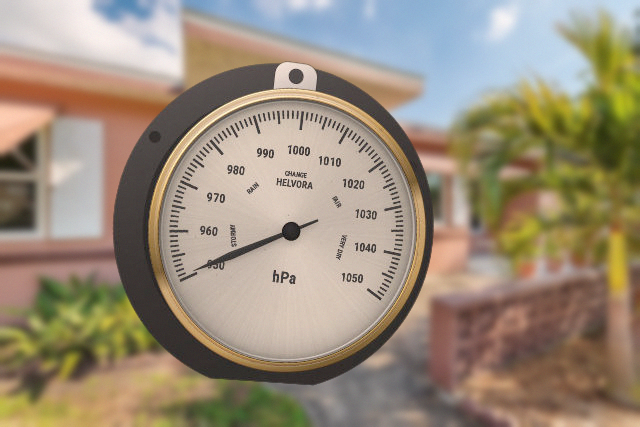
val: 951hPa
